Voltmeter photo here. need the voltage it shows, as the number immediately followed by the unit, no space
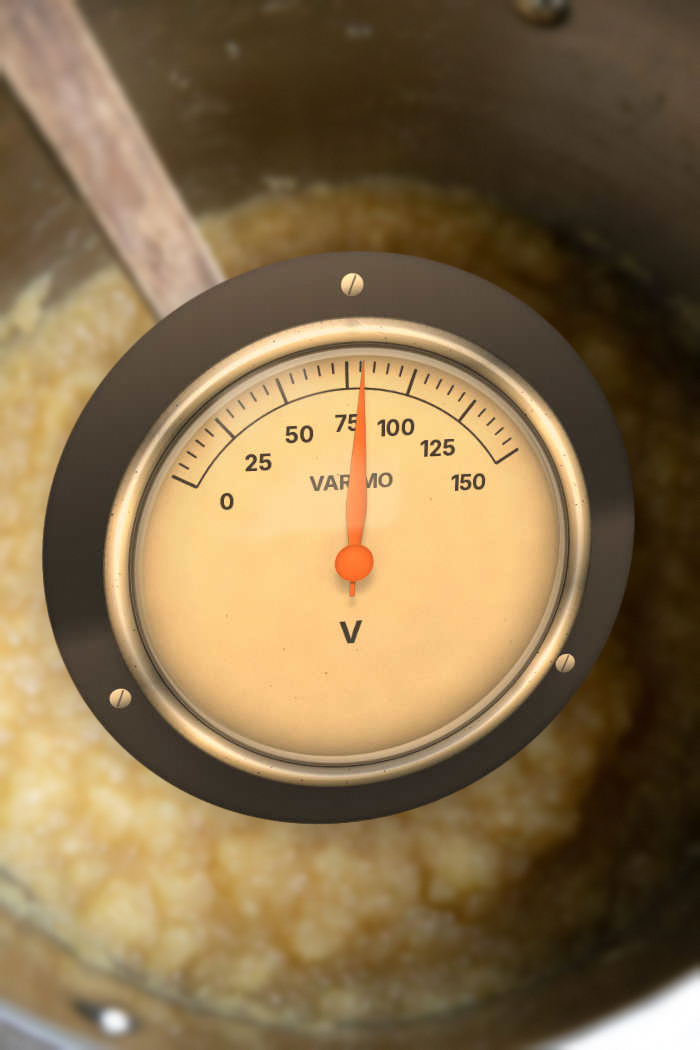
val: 80V
